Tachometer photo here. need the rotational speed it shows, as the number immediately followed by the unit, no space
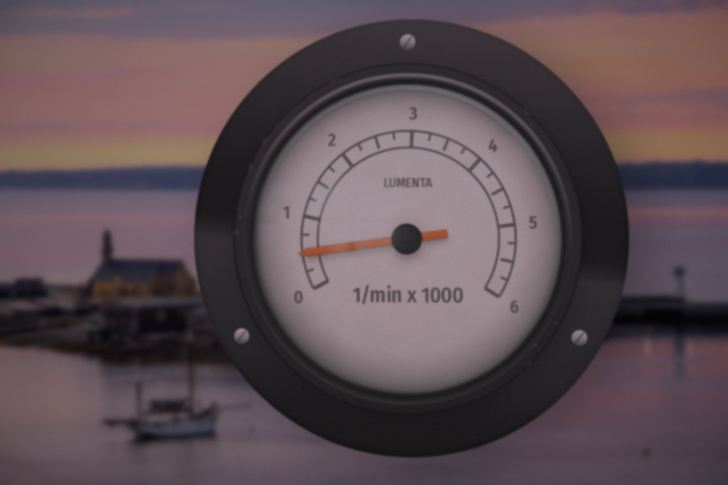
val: 500rpm
